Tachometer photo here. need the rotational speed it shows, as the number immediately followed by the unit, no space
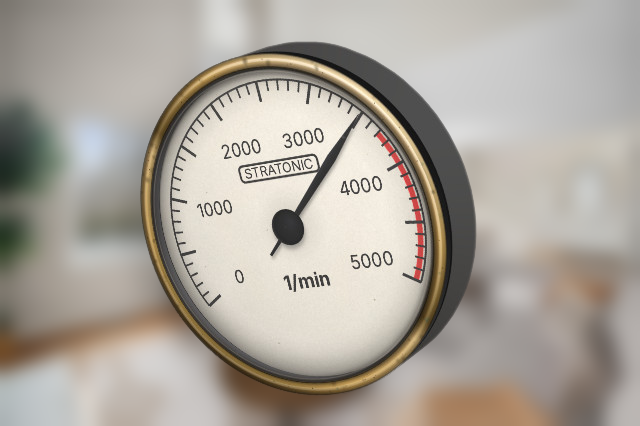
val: 3500rpm
